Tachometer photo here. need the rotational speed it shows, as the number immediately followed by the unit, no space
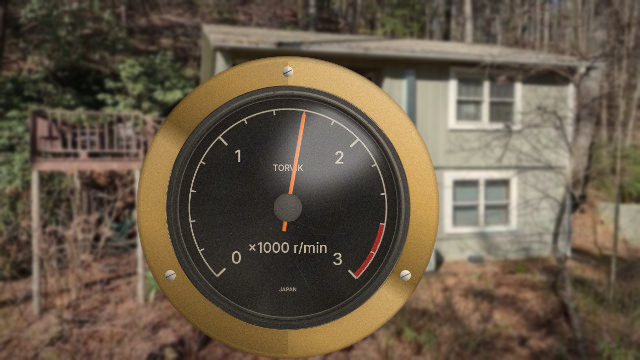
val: 1600rpm
